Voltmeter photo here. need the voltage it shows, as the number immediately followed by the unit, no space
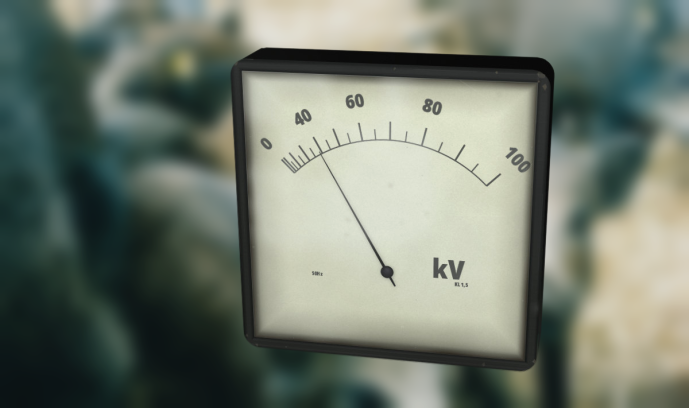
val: 40kV
